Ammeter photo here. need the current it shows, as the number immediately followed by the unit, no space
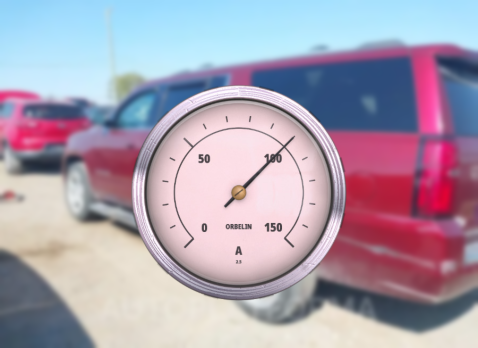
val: 100A
